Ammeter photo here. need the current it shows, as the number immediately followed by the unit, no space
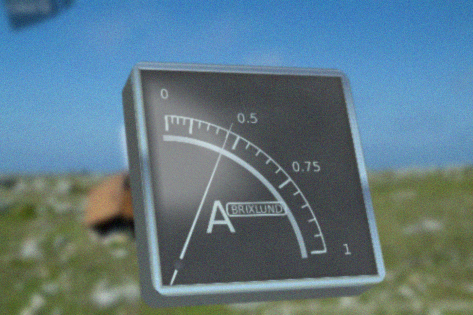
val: 0.45A
